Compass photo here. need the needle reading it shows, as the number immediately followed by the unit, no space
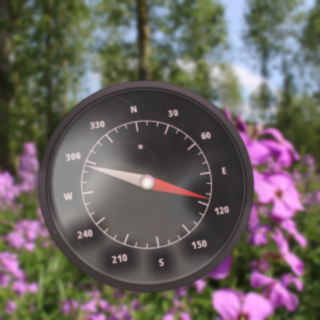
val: 115°
